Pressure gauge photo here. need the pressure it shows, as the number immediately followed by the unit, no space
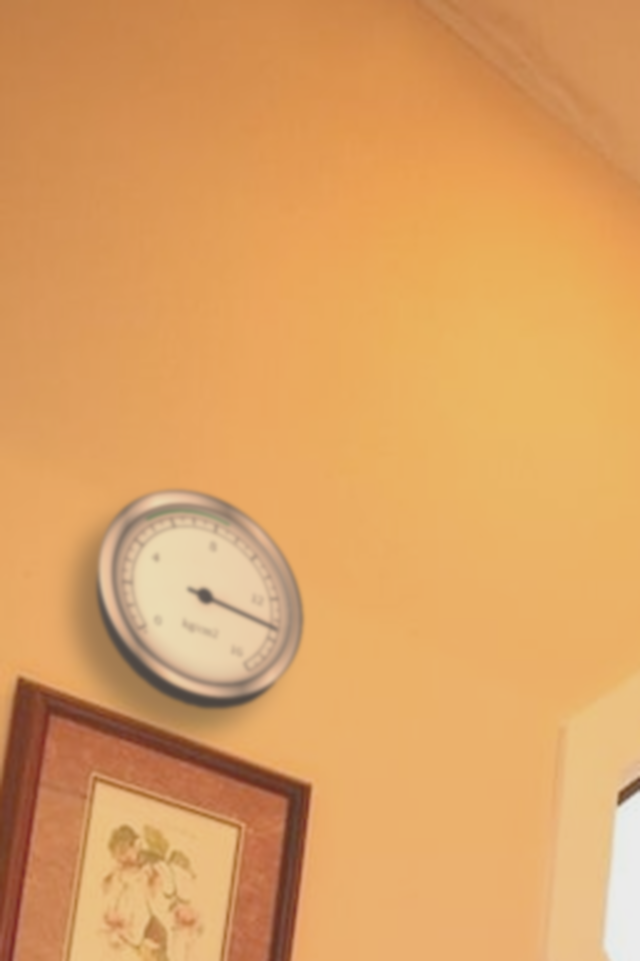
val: 13.5kg/cm²
